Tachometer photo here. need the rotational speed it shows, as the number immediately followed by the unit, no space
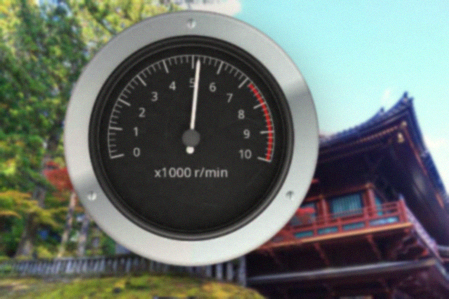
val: 5200rpm
